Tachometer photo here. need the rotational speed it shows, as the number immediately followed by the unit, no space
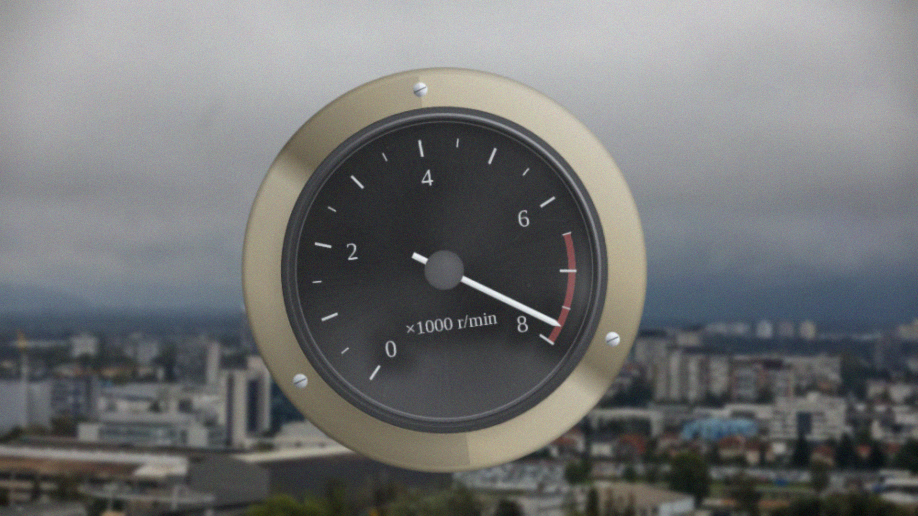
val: 7750rpm
